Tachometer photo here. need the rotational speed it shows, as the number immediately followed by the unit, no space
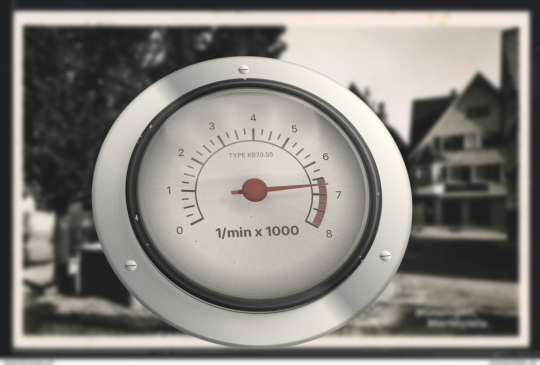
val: 6750rpm
